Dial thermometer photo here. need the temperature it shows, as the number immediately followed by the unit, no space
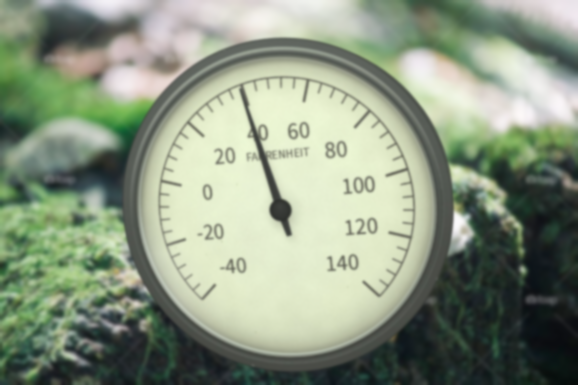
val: 40°F
